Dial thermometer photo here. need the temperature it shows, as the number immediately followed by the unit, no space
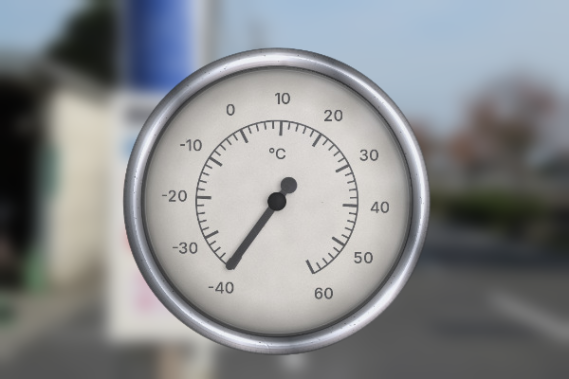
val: -39°C
